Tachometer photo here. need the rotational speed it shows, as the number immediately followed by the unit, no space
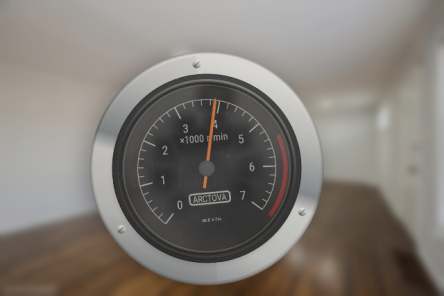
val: 3900rpm
